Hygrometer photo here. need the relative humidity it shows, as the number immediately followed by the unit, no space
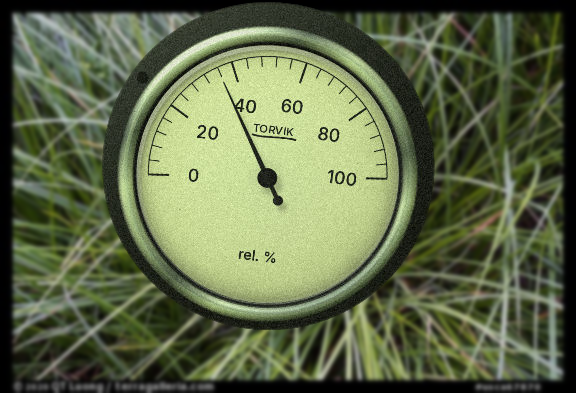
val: 36%
